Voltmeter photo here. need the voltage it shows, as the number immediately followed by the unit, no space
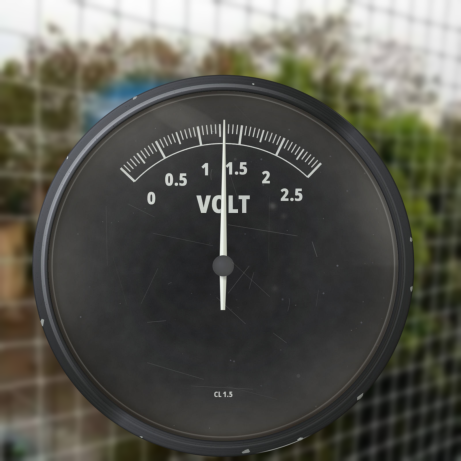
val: 1.3V
